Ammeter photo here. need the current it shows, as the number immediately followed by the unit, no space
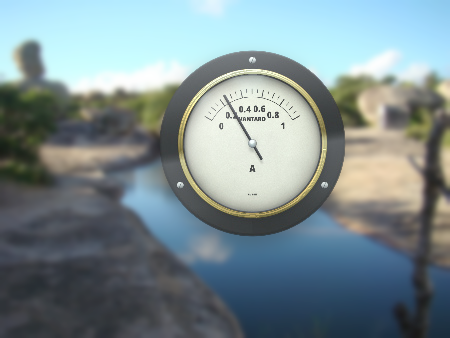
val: 0.25A
